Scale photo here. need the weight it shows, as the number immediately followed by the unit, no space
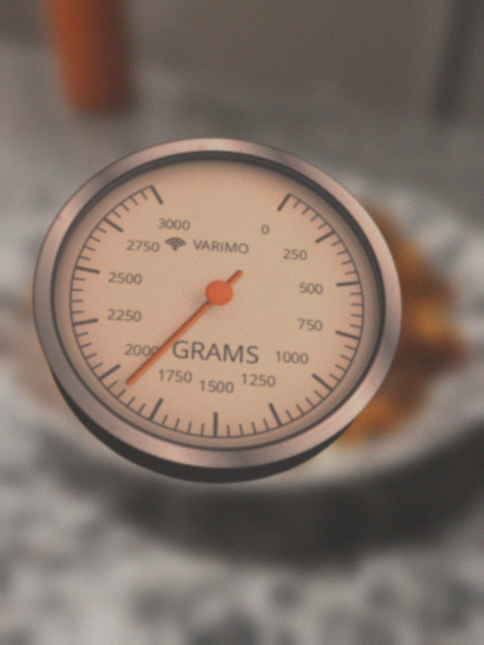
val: 1900g
